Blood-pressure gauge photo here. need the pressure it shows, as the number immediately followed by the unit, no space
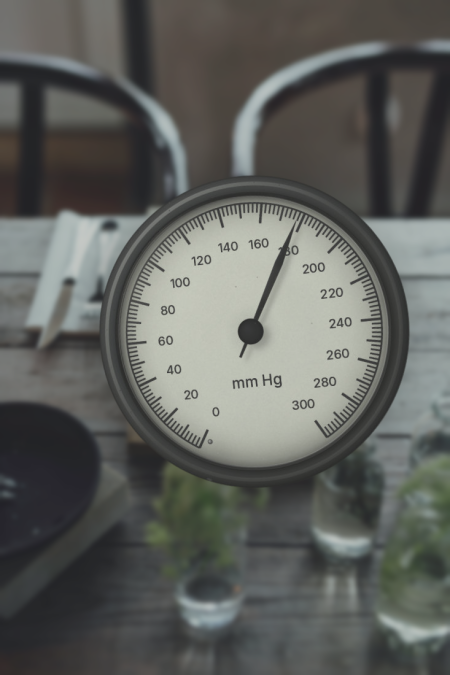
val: 178mmHg
